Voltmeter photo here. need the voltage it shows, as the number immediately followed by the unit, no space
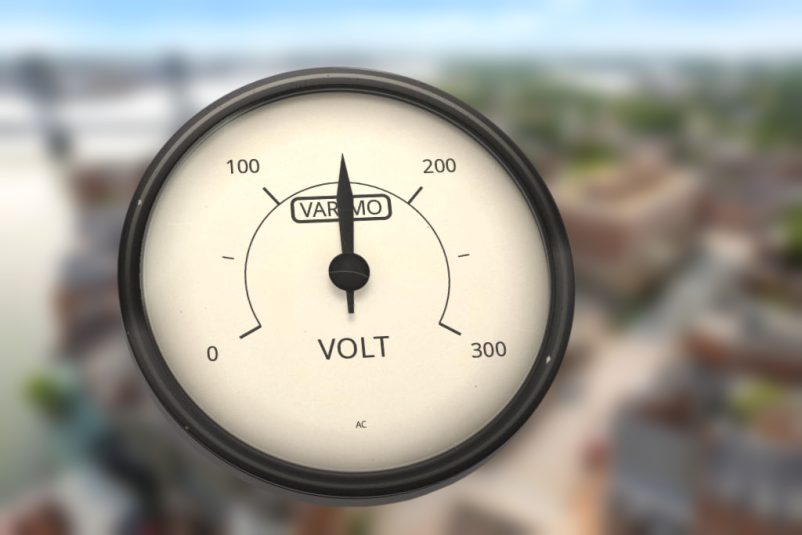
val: 150V
